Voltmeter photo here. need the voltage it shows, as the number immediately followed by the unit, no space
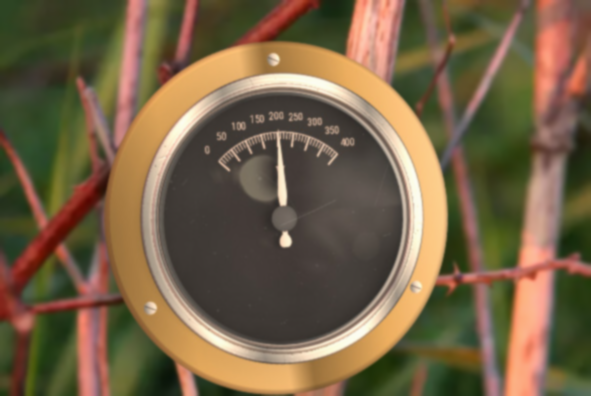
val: 200V
